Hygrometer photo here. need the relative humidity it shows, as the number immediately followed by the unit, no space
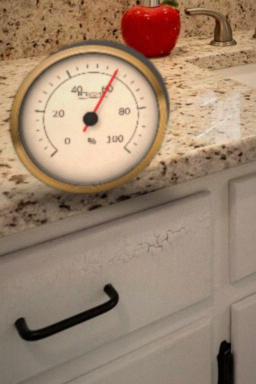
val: 60%
